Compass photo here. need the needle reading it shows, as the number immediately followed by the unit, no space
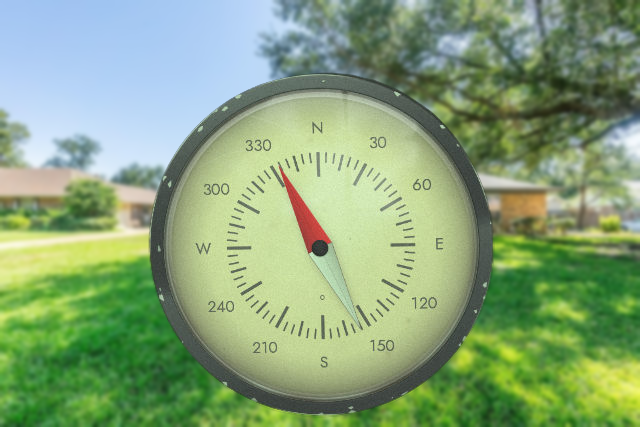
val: 335°
